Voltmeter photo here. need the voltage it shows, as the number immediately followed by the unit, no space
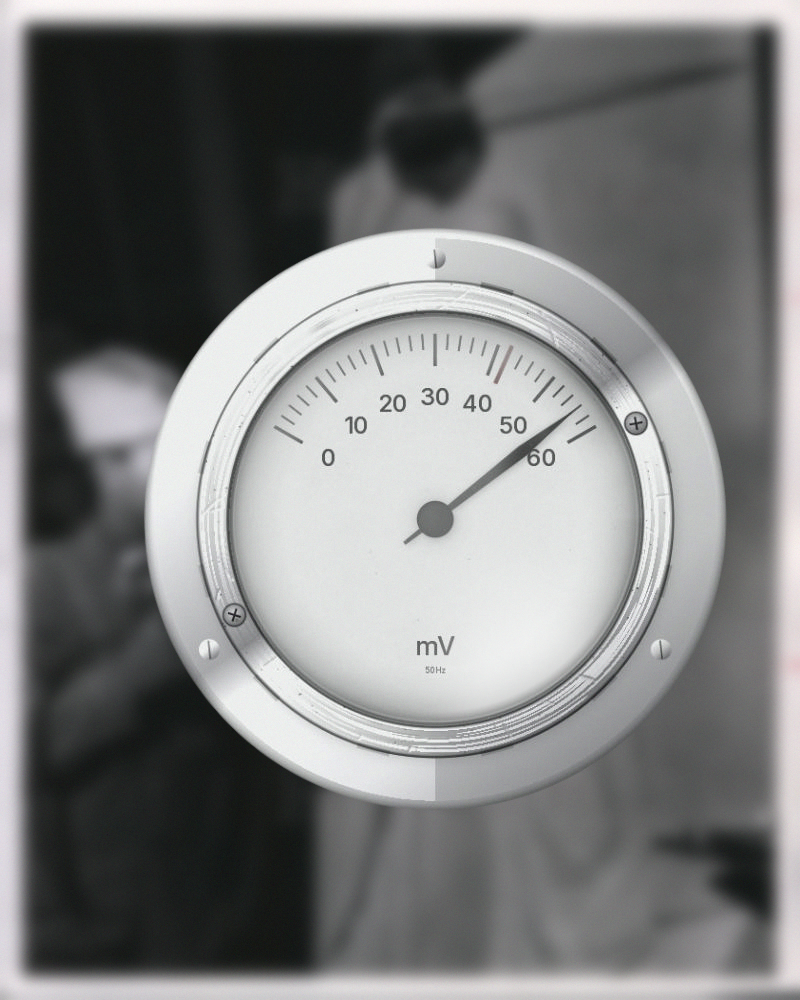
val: 56mV
